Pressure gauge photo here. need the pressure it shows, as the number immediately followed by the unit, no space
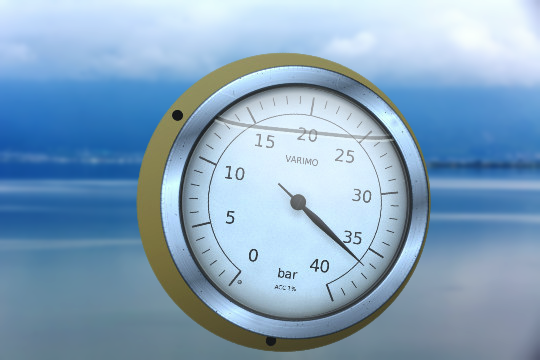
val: 36.5bar
